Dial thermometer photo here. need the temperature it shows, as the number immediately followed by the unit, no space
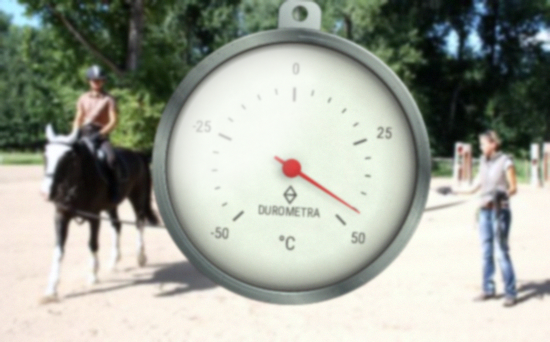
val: 45°C
